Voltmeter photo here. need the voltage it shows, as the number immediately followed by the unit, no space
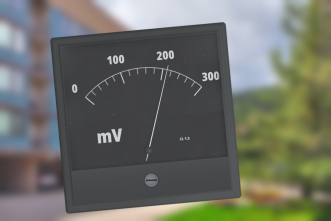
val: 210mV
